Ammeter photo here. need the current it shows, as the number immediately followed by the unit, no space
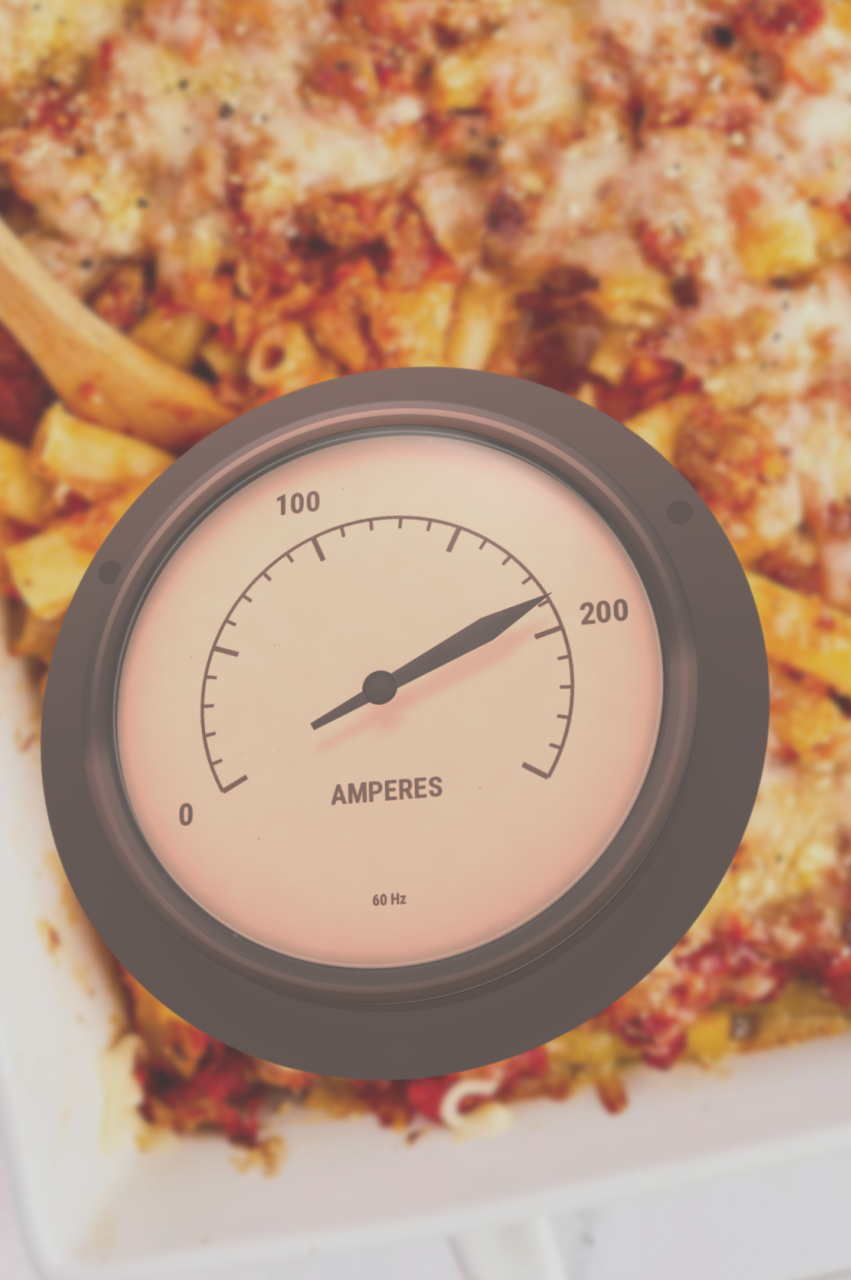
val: 190A
